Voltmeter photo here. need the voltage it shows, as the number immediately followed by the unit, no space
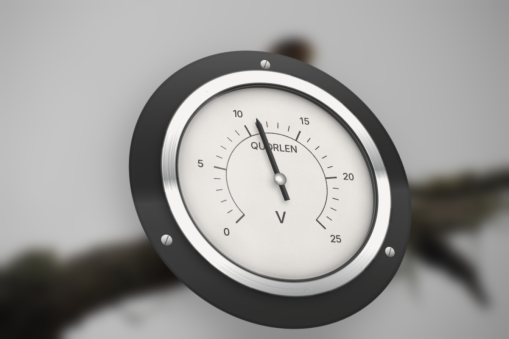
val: 11V
